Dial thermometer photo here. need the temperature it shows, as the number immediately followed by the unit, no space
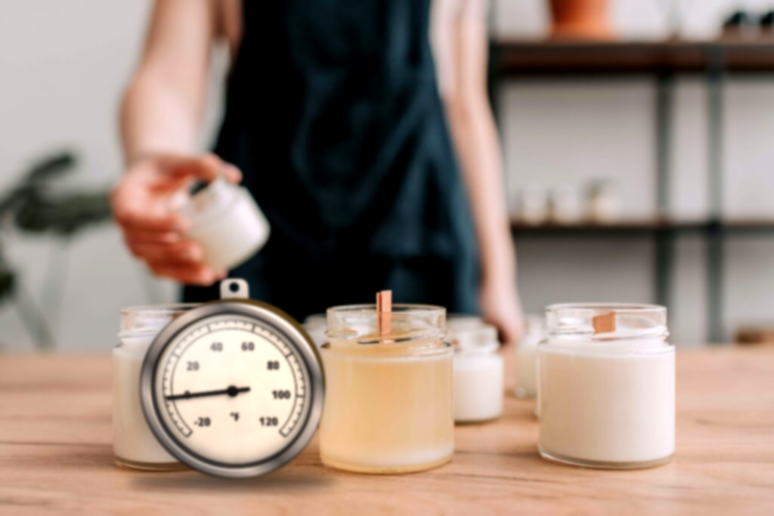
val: 0°F
